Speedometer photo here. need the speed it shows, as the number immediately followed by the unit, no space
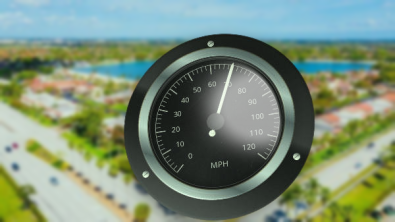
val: 70mph
